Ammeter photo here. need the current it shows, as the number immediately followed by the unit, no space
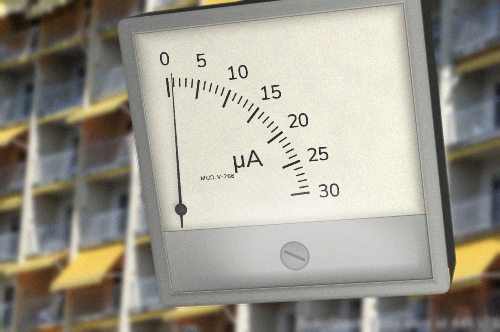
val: 1µA
